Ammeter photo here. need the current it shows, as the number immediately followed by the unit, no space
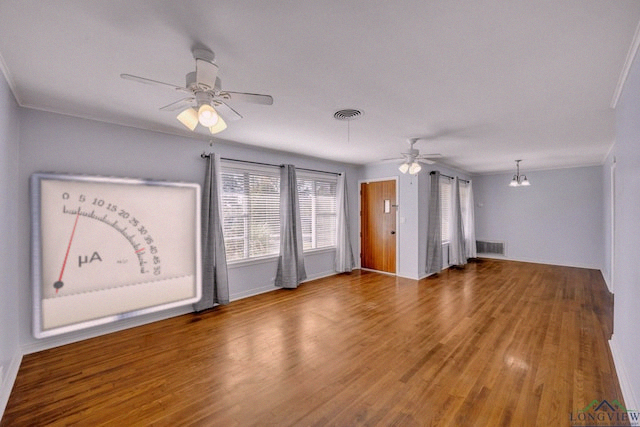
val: 5µA
